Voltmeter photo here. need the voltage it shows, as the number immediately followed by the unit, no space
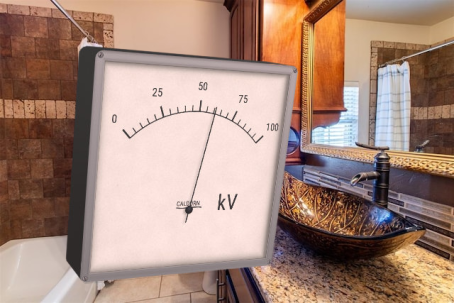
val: 60kV
